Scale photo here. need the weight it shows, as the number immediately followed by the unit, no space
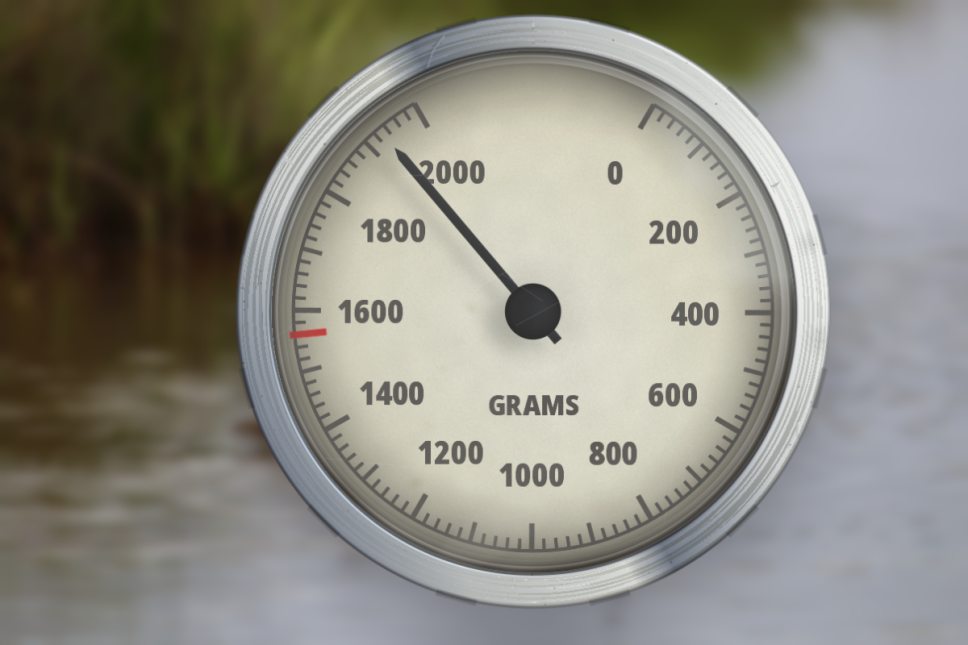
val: 1930g
